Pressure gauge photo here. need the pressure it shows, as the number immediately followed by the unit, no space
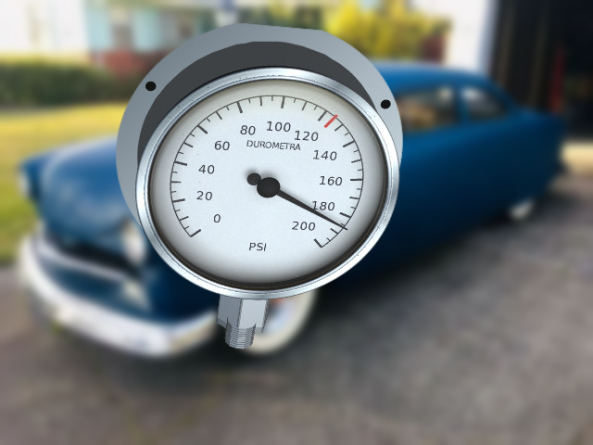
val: 185psi
